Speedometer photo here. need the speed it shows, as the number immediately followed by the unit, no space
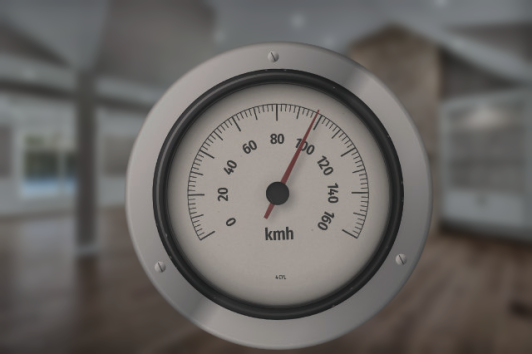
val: 98km/h
